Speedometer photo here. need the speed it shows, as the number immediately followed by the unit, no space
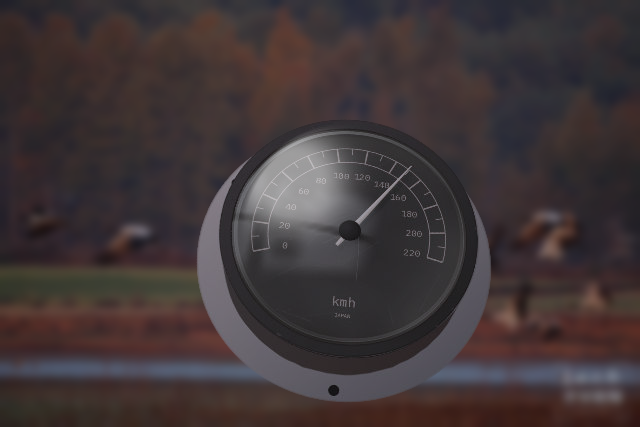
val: 150km/h
